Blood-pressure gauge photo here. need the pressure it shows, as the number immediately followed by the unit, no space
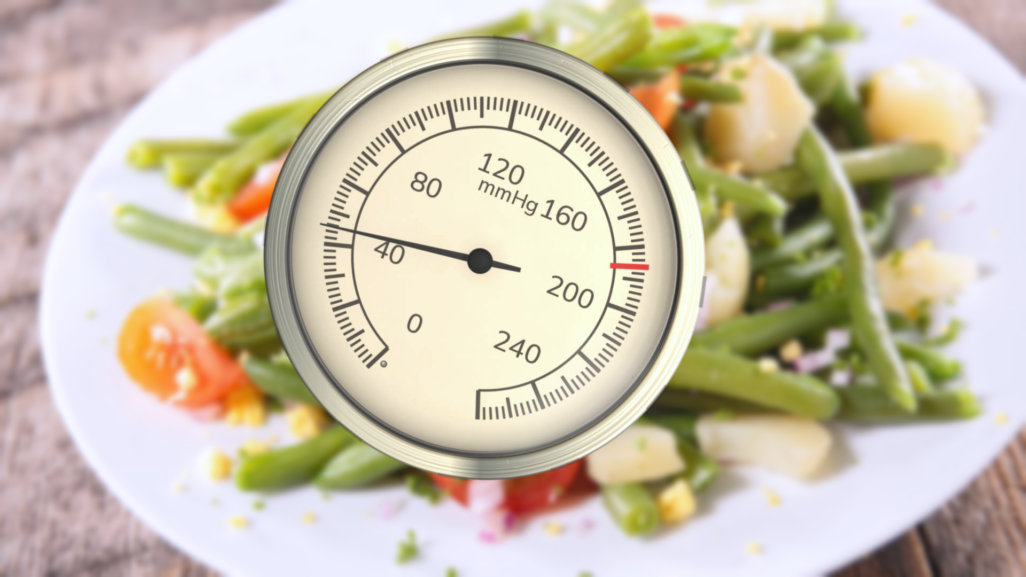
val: 46mmHg
